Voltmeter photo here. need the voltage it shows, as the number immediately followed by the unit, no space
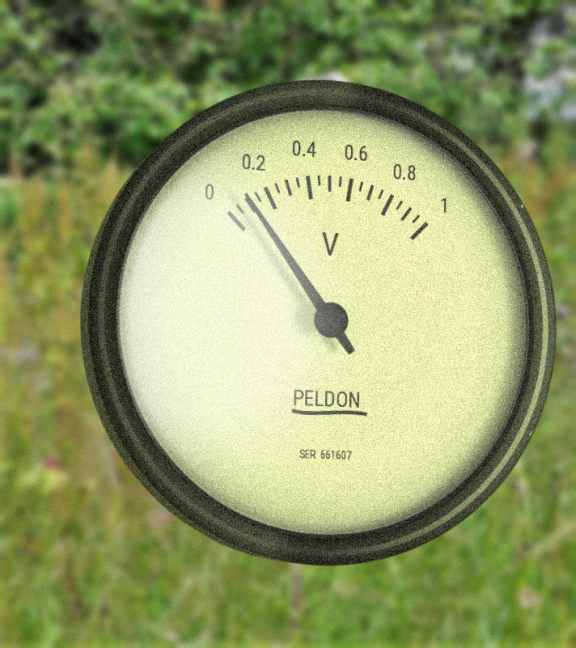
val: 0.1V
